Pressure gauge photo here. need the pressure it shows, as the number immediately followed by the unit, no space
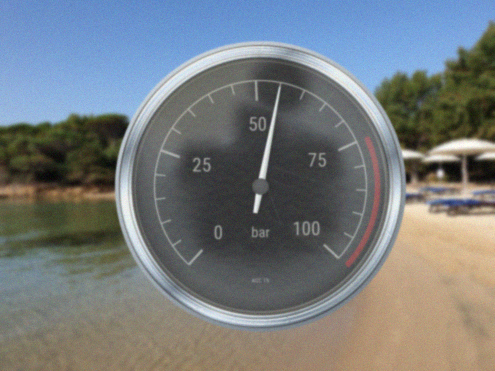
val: 55bar
